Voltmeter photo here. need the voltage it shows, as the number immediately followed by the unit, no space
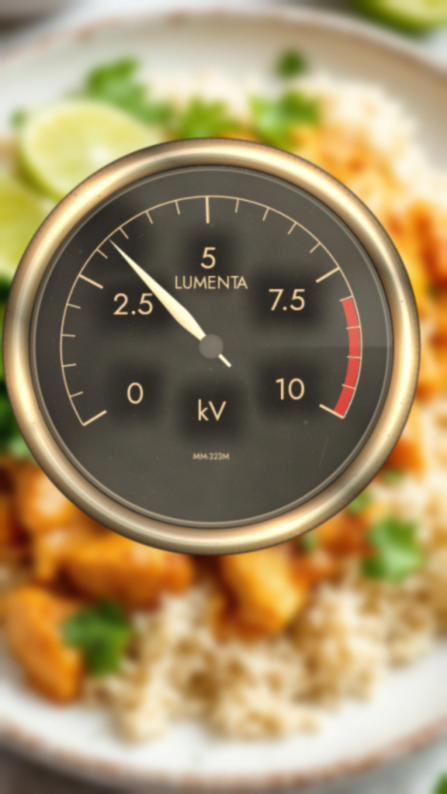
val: 3.25kV
